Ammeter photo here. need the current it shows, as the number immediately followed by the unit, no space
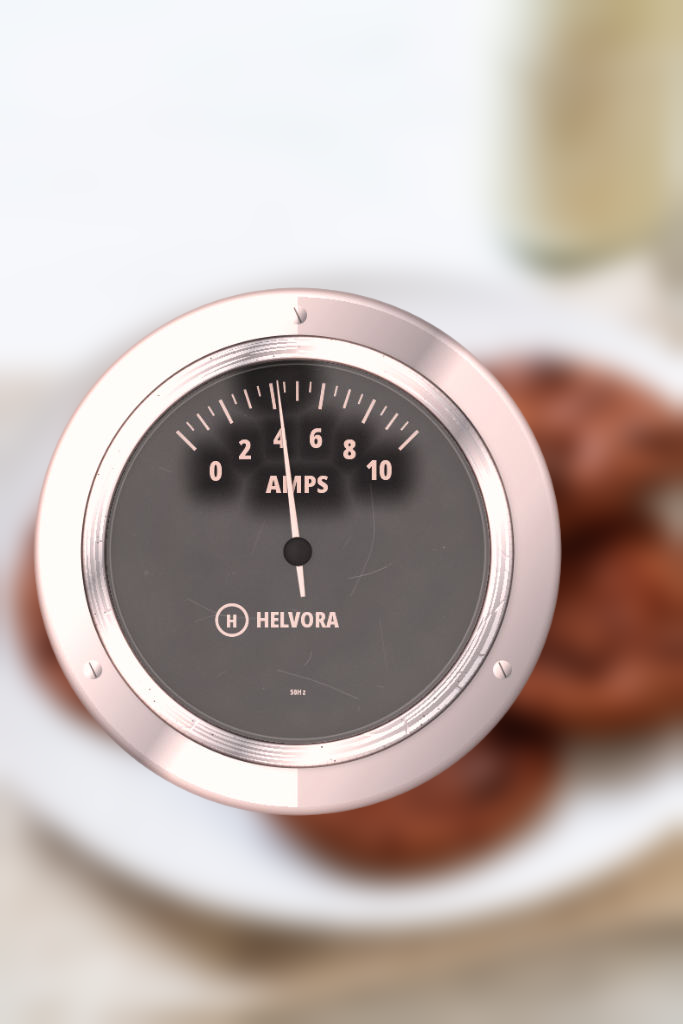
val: 4.25A
